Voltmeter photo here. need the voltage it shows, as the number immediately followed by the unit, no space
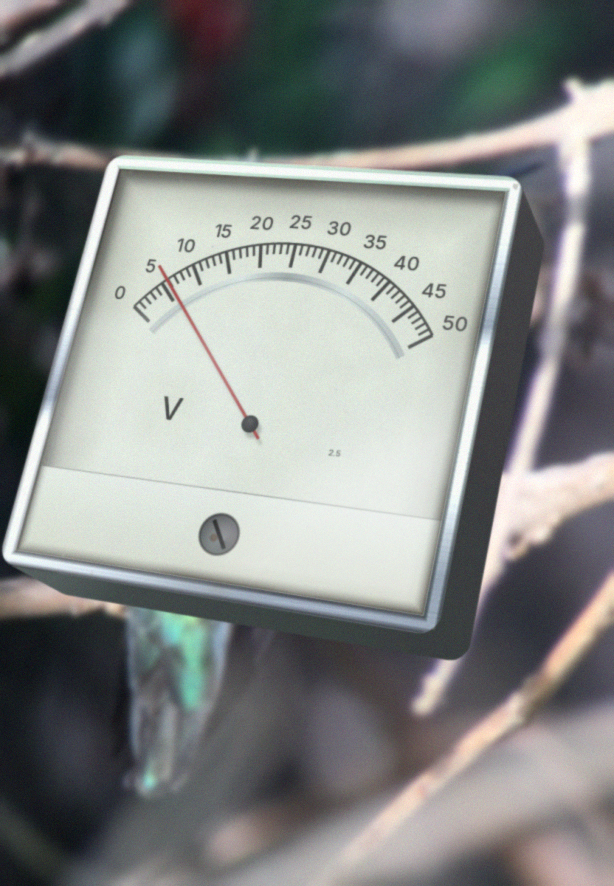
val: 6V
